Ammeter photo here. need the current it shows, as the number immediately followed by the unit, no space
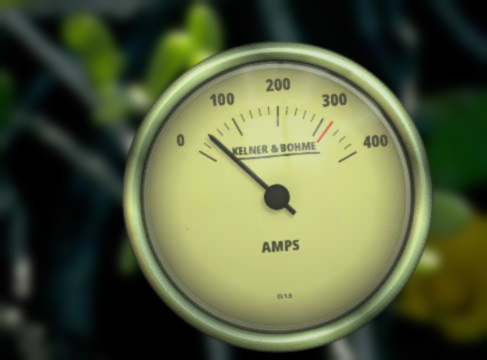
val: 40A
